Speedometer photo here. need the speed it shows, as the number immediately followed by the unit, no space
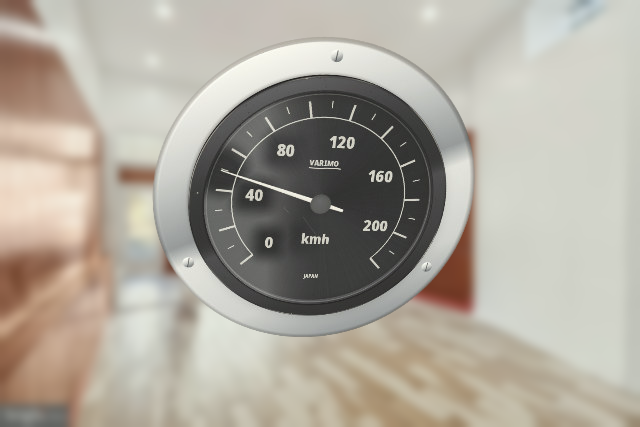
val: 50km/h
